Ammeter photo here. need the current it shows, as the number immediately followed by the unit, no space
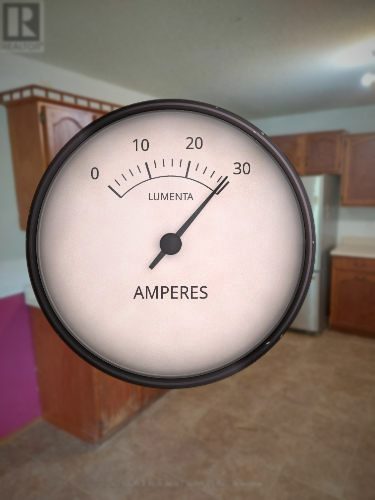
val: 29A
